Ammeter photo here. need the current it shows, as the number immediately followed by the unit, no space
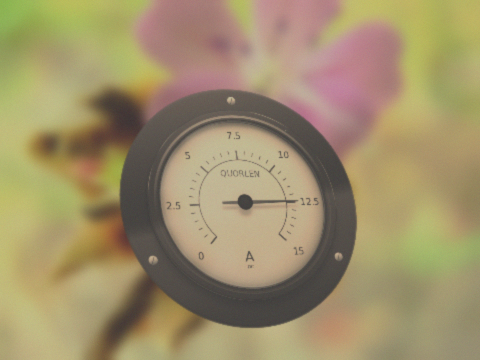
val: 12.5A
